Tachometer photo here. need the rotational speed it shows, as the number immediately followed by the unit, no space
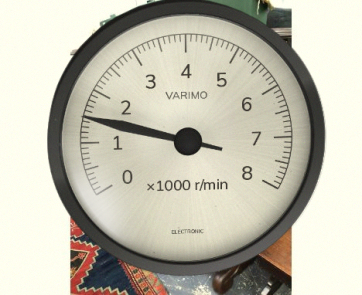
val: 1500rpm
